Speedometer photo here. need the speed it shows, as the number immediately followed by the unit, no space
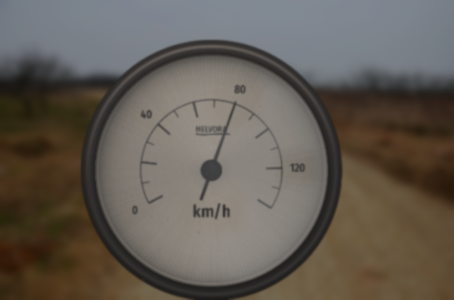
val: 80km/h
